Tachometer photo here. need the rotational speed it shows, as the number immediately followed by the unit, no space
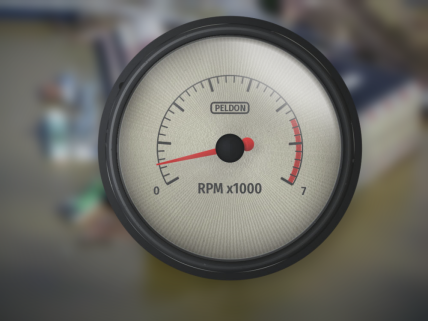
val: 500rpm
